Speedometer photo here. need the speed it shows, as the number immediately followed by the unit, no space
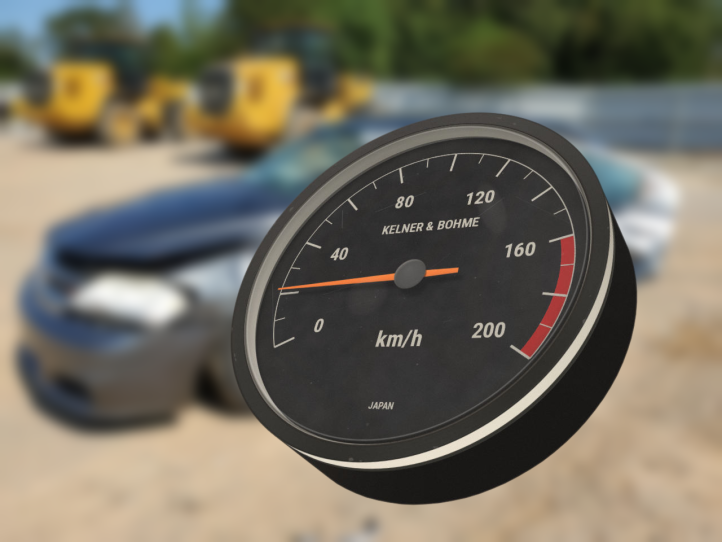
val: 20km/h
